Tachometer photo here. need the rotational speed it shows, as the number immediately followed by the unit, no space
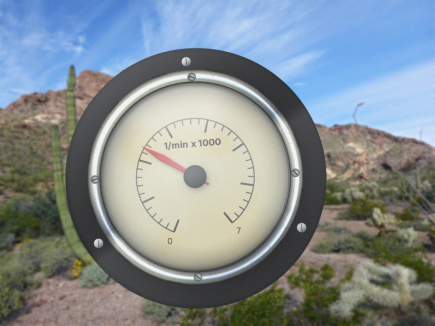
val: 2300rpm
